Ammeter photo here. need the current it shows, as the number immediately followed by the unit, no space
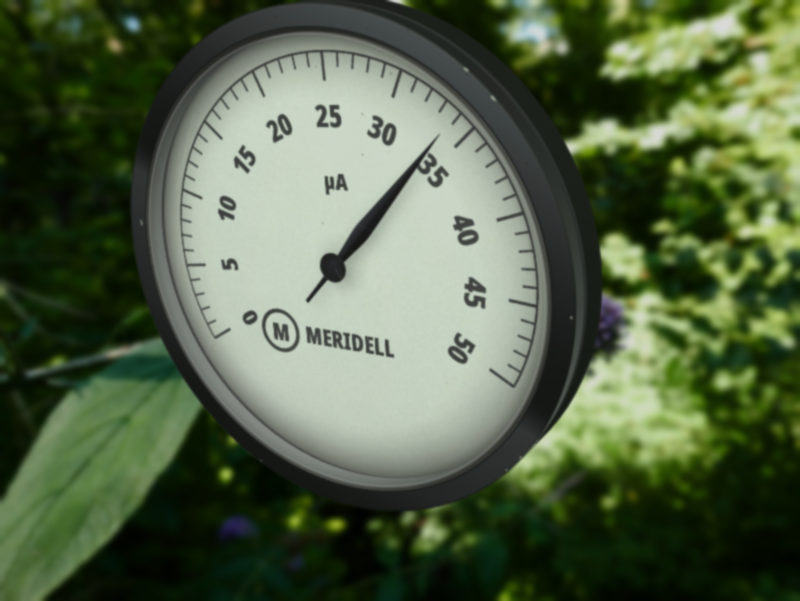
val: 34µA
